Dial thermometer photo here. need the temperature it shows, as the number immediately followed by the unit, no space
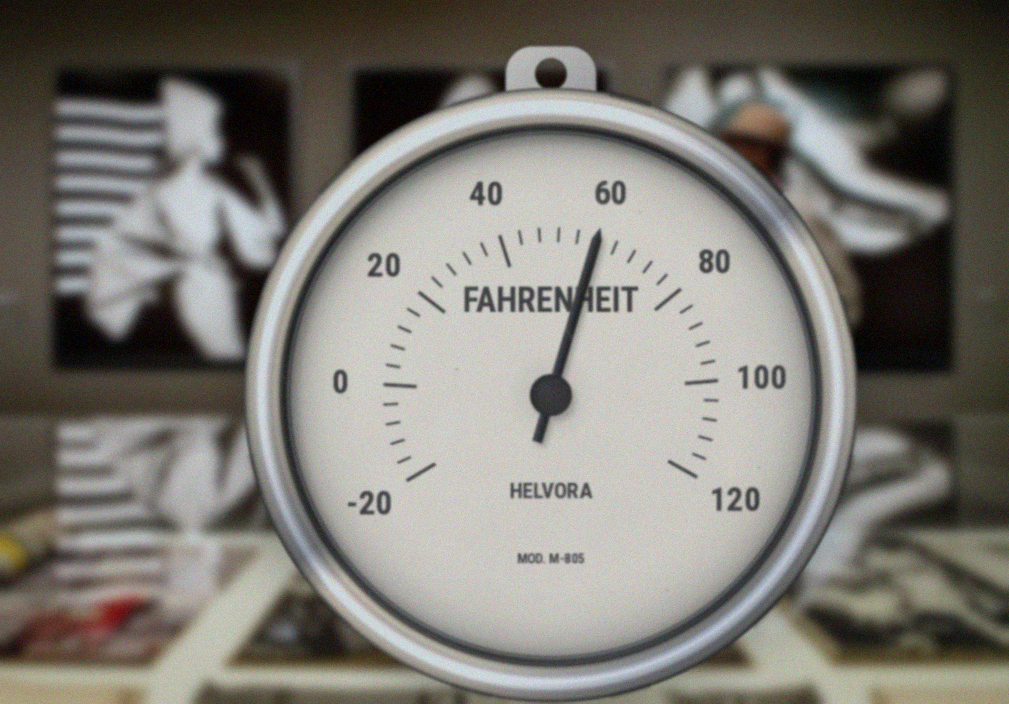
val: 60°F
